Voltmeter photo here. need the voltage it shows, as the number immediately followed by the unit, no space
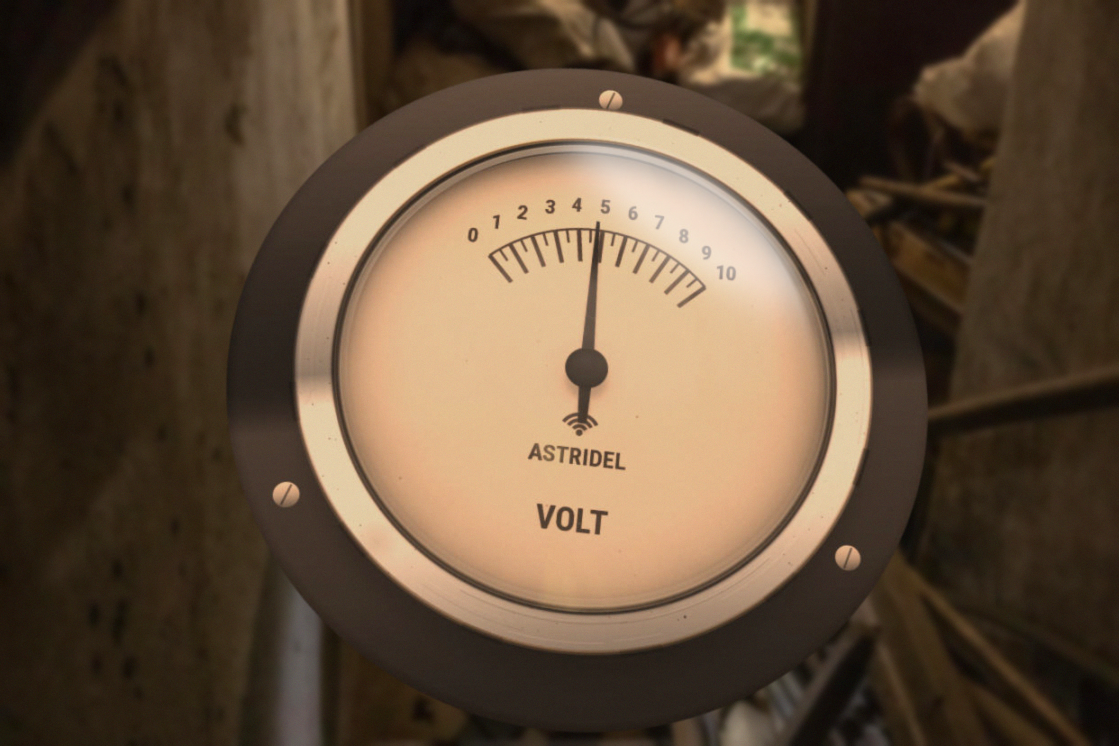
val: 4.75V
